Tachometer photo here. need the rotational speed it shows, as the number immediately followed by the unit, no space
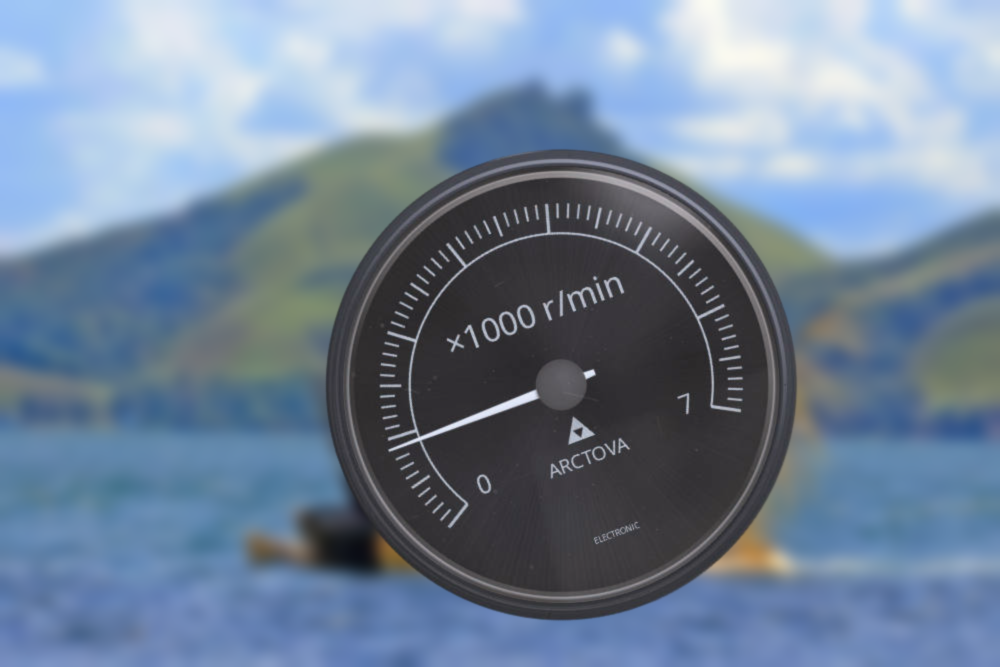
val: 900rpm
